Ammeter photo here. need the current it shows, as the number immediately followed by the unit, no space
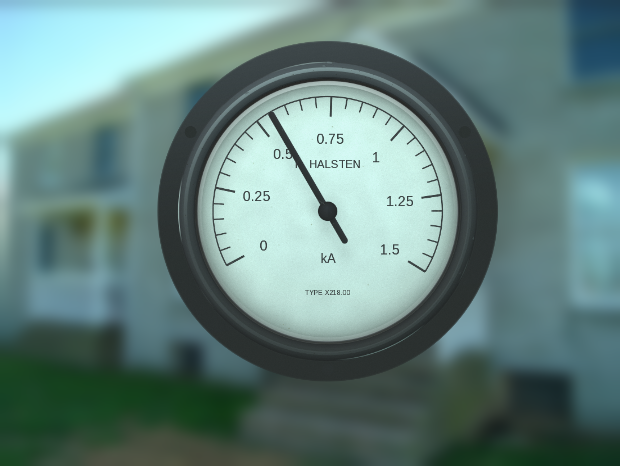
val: 0.55kA
